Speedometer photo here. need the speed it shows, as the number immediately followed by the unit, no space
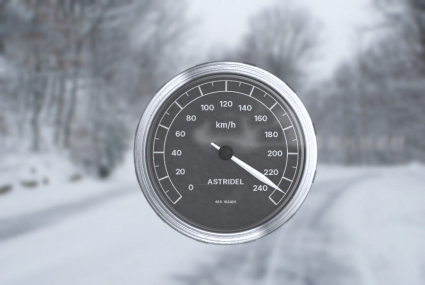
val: 230km/h
